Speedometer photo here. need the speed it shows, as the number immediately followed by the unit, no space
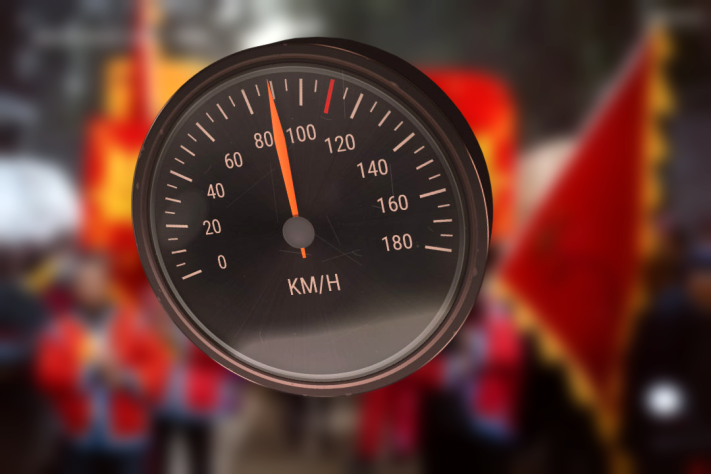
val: 90km/h
